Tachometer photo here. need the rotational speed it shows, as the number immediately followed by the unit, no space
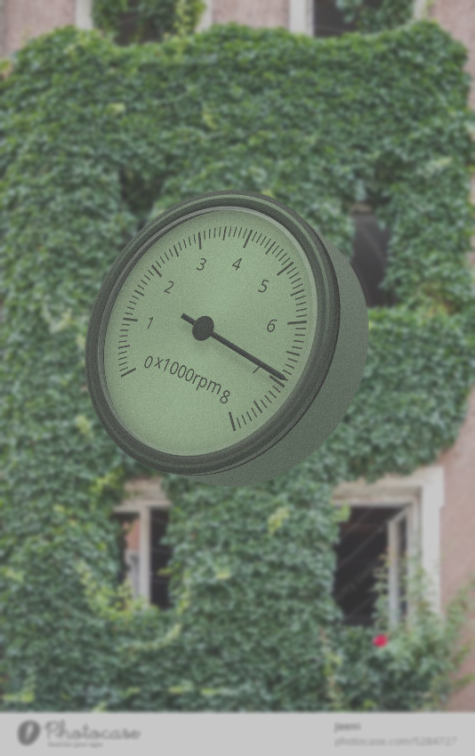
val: 6900rpm
